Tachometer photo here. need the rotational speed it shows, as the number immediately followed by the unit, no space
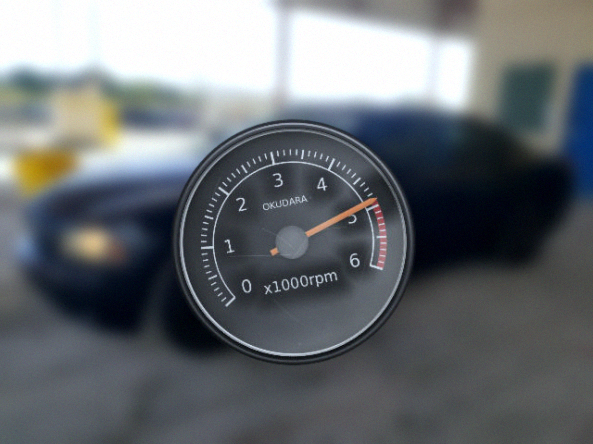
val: 4900rpm
